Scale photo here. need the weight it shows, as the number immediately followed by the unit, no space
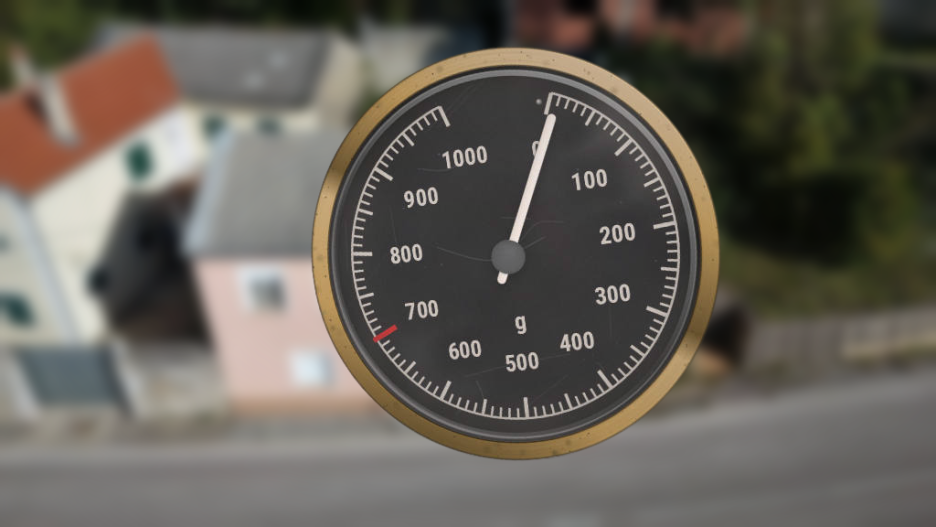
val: 10g
